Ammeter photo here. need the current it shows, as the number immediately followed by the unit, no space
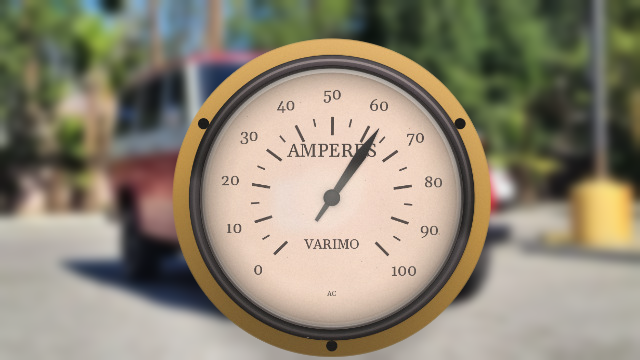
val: 62.5A
